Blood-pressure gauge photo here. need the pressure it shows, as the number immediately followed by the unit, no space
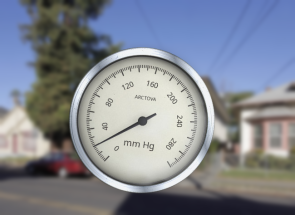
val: 20mmHg
